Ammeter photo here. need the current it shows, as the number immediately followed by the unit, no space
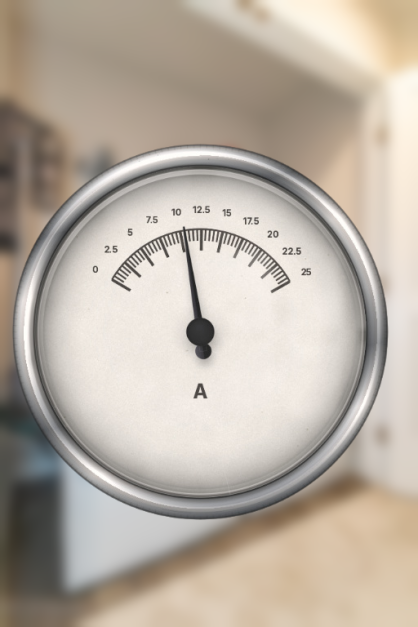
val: 10.5A
